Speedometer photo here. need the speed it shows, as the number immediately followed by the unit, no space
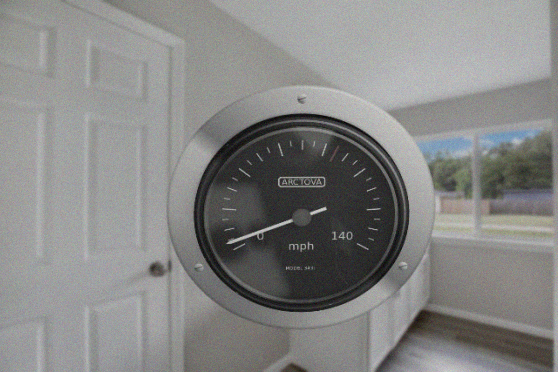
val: 5mph
